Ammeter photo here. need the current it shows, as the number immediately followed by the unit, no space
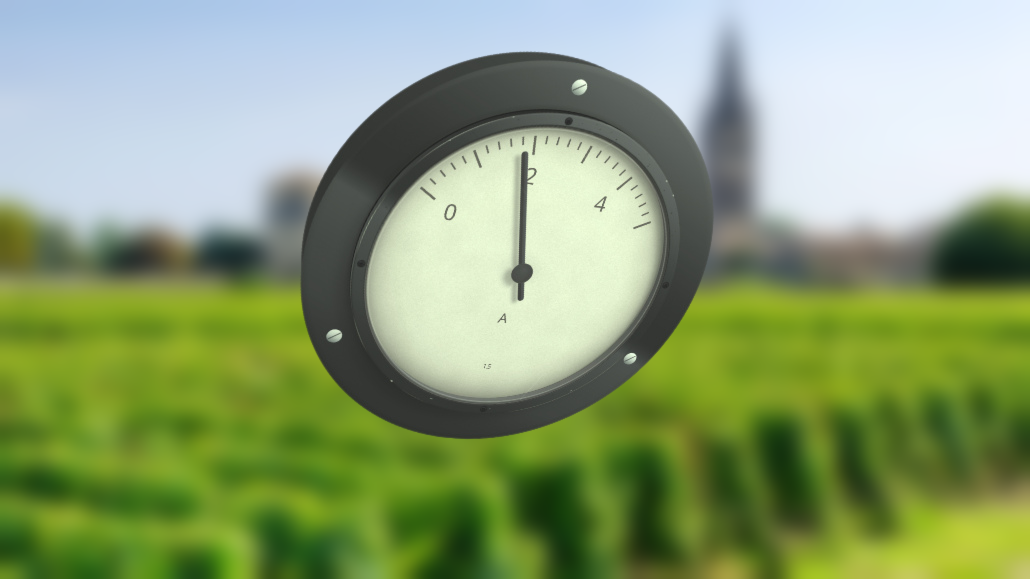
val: 1.8A
